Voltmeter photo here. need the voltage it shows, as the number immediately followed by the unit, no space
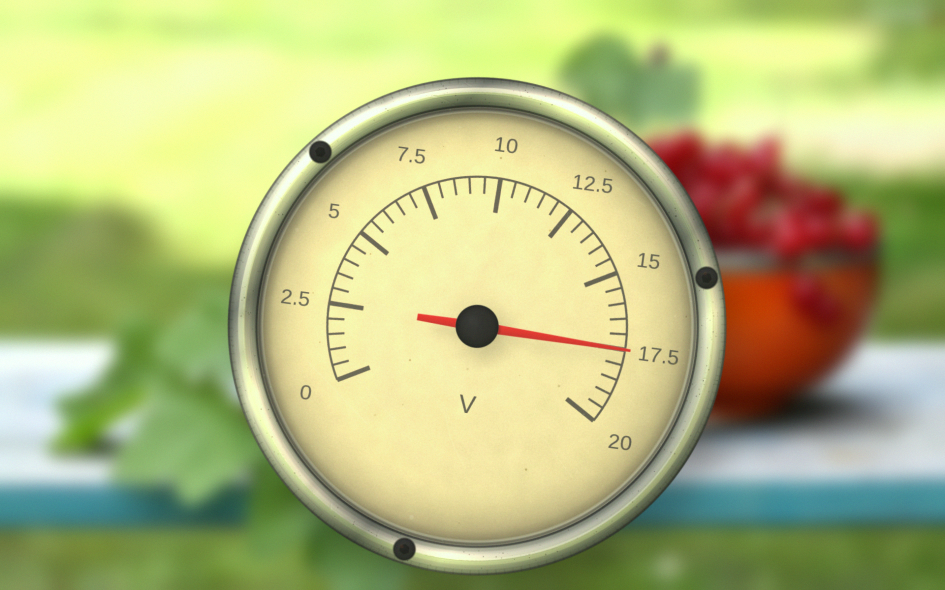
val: 17.5V
